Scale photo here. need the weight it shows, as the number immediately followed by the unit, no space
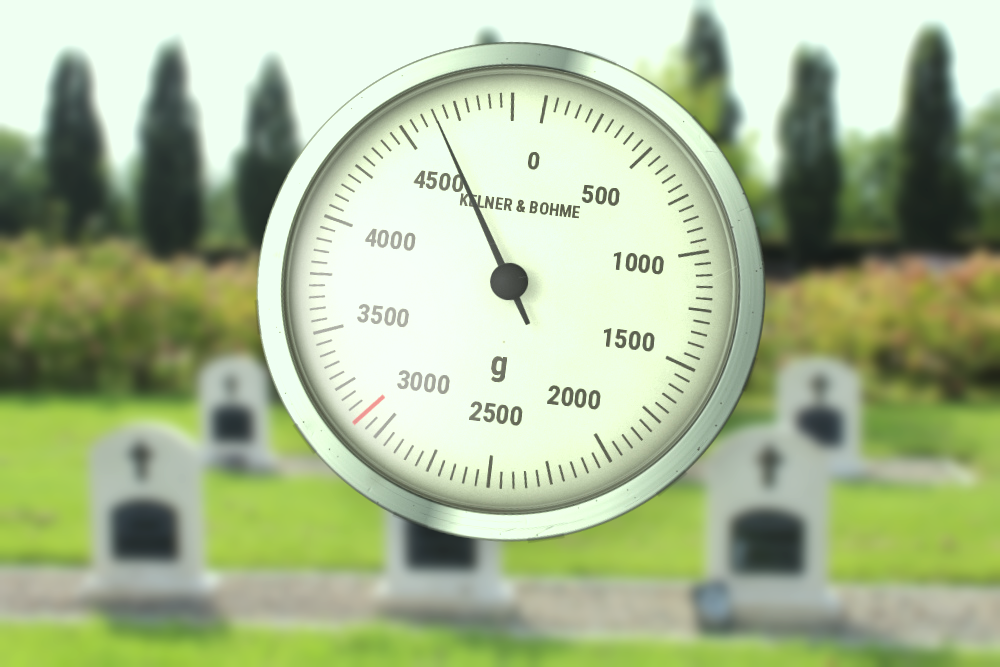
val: 4650g
